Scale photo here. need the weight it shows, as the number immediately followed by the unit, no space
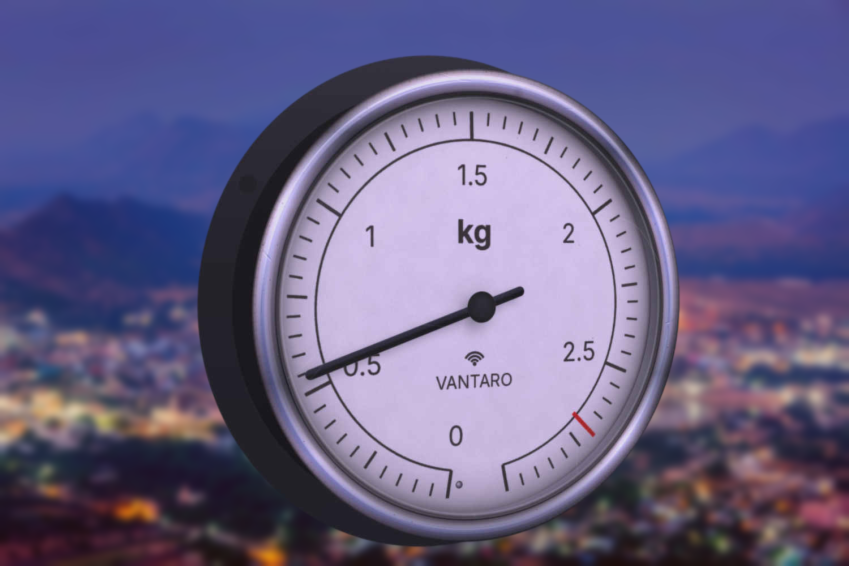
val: 0.55kg
